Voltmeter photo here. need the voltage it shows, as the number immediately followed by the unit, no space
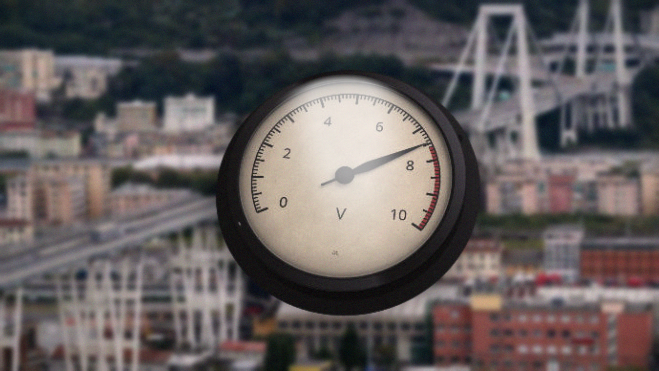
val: 7.5V
